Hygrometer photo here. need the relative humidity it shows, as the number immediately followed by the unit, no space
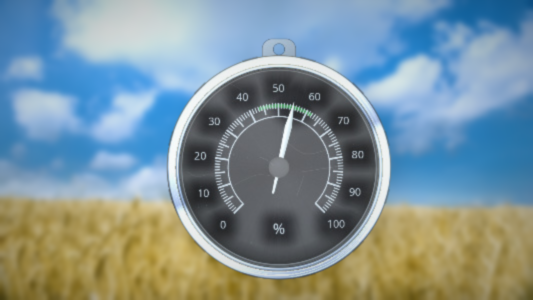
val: 55%
